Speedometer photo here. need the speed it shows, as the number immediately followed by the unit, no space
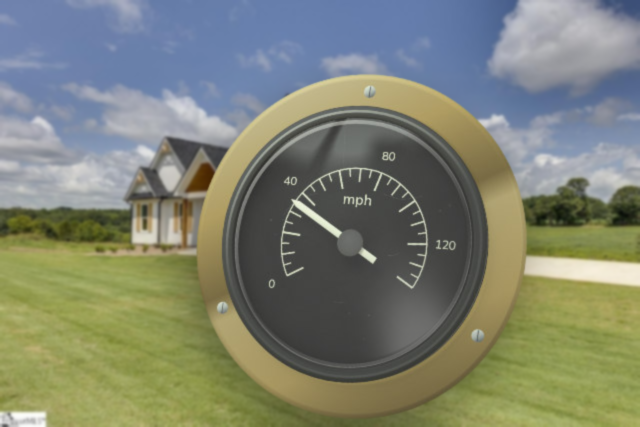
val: 35mph
